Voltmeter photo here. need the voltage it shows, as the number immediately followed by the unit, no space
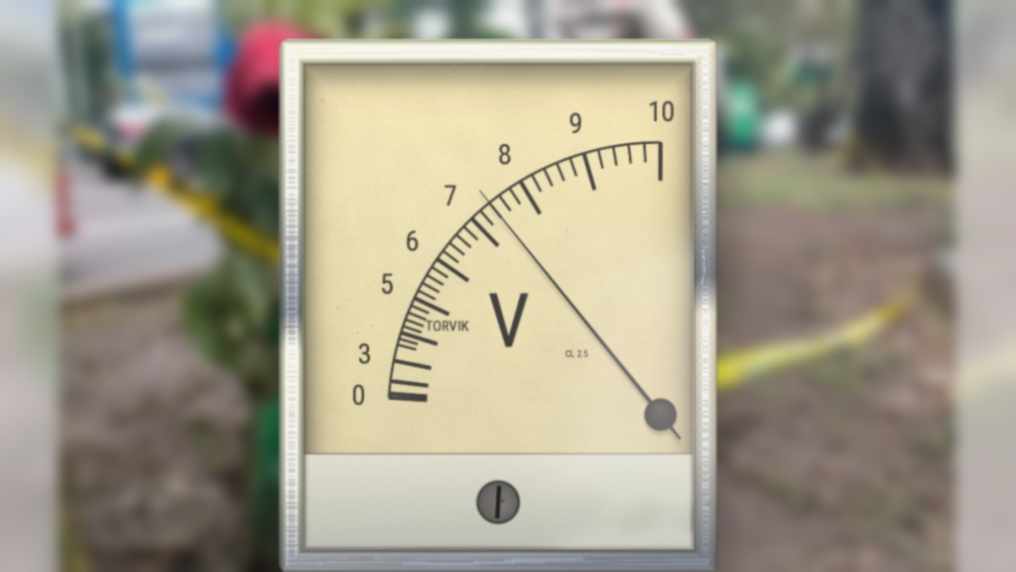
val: 7.4V
